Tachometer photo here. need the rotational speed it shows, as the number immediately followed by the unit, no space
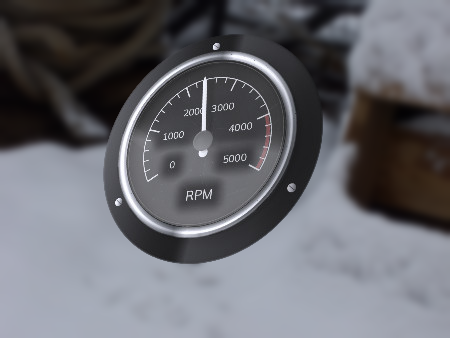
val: 2400rpm
